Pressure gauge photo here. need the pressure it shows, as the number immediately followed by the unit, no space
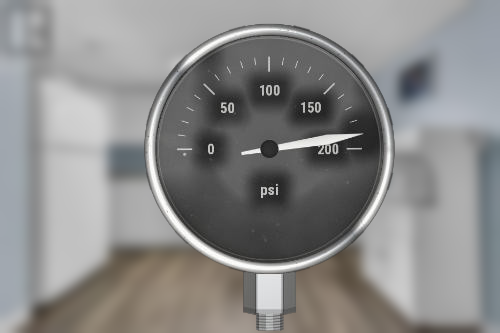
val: 190psi
